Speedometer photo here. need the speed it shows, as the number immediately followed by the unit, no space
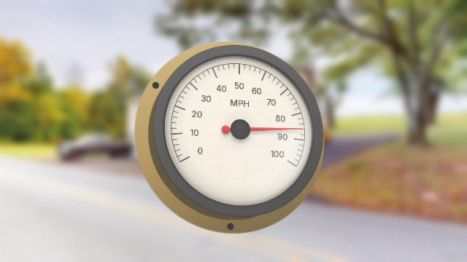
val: 86mph
